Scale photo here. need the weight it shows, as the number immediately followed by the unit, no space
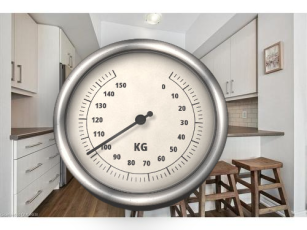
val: 102kg
